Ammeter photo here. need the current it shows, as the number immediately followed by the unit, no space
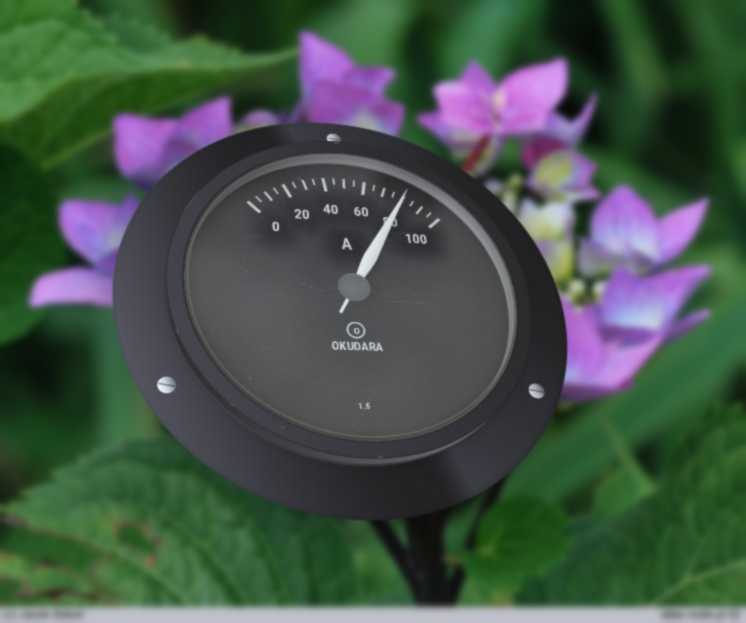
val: 80A
